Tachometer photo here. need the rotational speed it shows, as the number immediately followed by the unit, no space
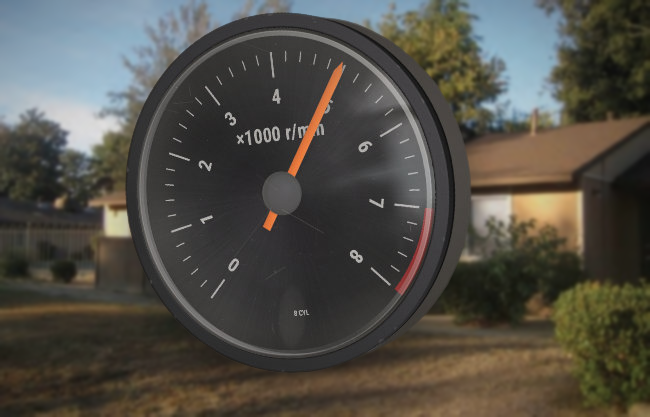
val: 5000rpm
